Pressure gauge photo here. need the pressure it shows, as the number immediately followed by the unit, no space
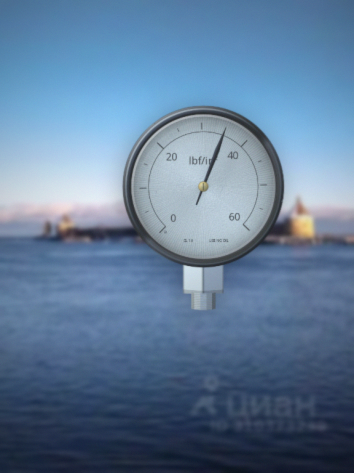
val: 35psi
